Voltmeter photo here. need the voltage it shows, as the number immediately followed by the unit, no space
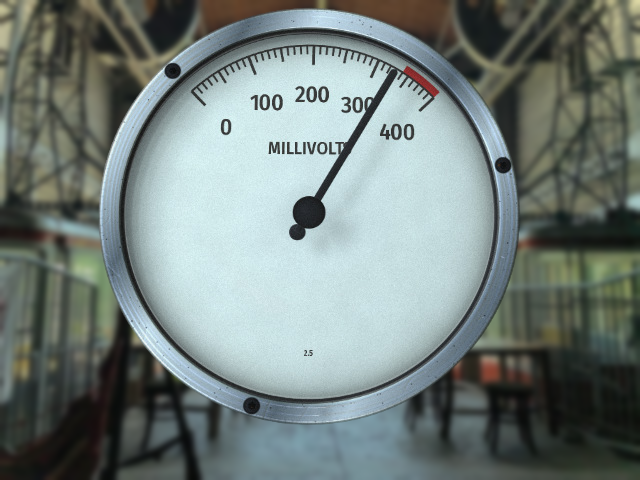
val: 330mV
